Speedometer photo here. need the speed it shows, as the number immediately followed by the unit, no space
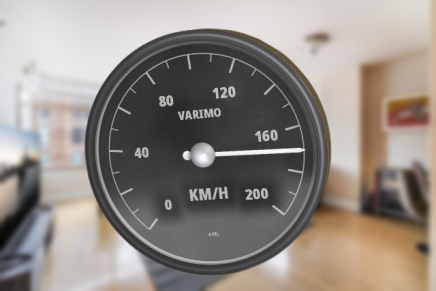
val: 170km/h
